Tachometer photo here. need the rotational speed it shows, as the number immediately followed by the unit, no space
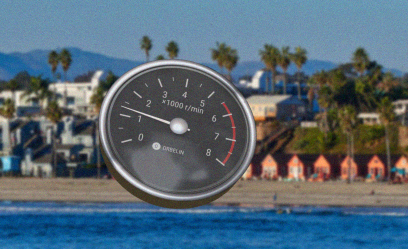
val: 1250rpm
